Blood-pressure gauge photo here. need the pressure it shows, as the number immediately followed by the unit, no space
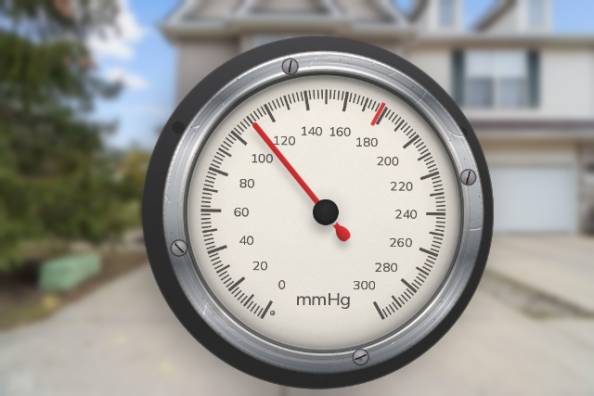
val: 110mmHg
